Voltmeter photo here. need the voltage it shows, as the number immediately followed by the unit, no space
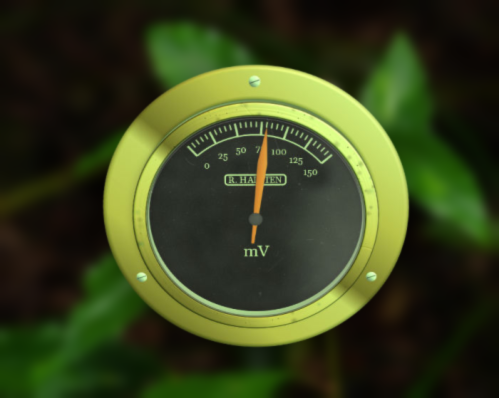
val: 80mV
